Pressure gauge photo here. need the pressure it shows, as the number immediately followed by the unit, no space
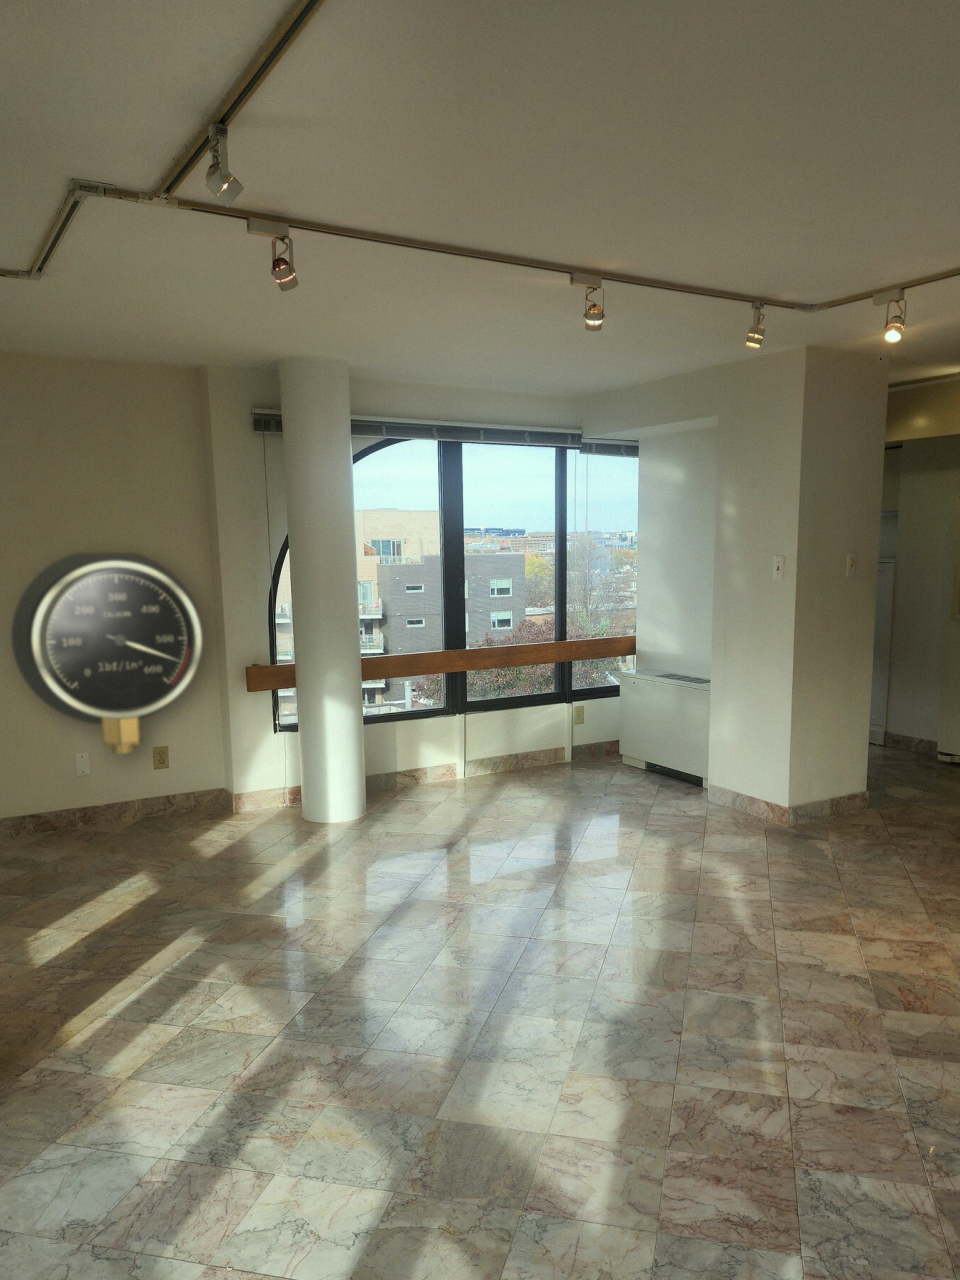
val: 550psi
